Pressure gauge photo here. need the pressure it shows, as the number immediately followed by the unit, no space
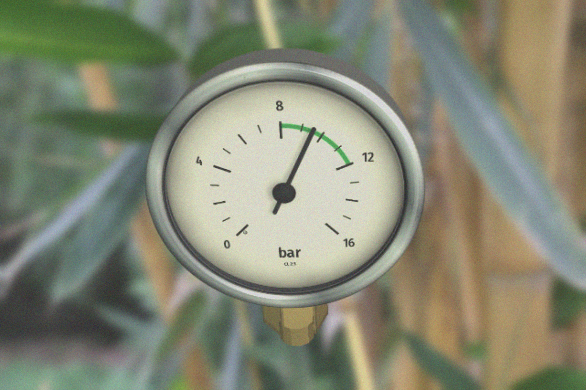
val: 9.5bar
